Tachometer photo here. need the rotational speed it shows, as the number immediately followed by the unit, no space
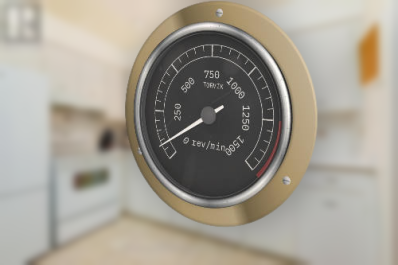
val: 75rpm
